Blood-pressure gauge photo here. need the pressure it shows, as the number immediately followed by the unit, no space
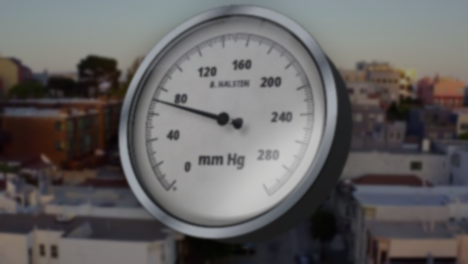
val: 70mmHg
